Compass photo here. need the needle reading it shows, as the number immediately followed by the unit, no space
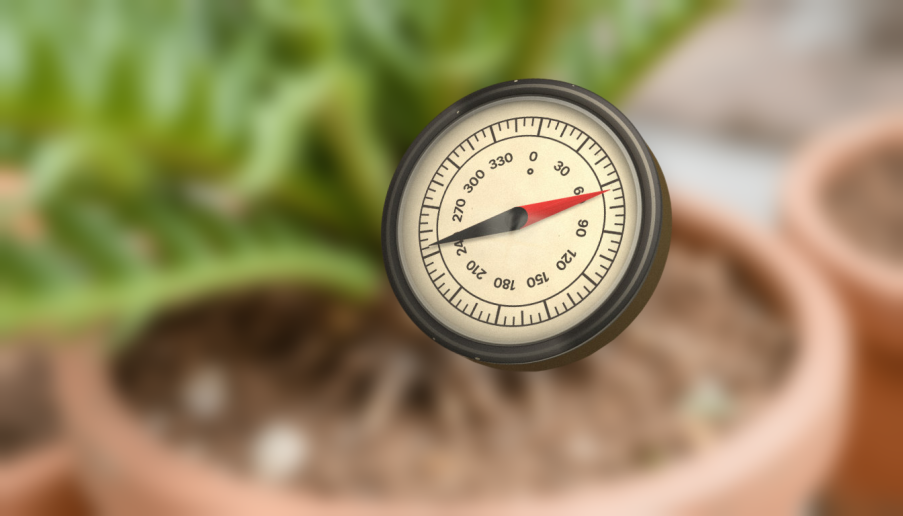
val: 65°
